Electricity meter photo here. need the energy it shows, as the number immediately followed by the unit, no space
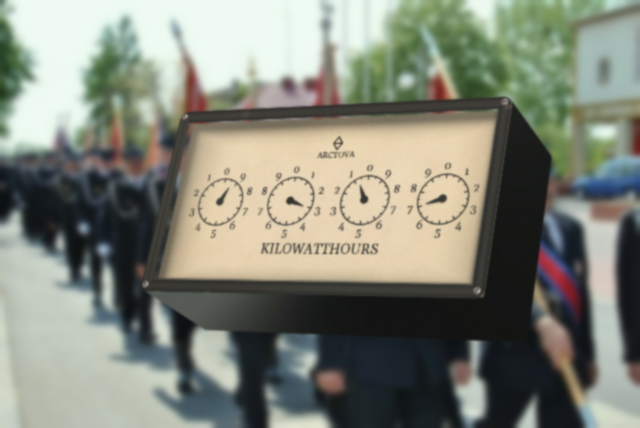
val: 9307kWh
